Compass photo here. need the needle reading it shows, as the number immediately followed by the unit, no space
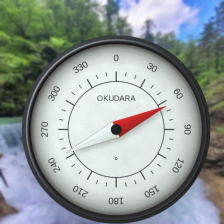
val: 65°
